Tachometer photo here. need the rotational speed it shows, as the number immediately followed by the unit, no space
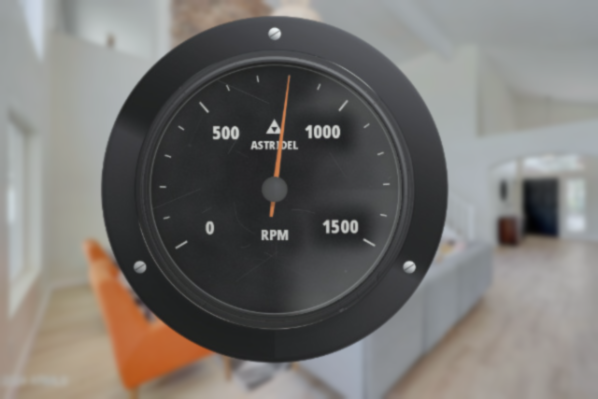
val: 800rpm
